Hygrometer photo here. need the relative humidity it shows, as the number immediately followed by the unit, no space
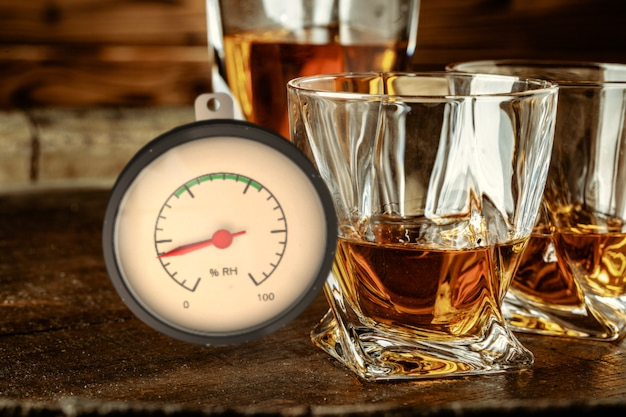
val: 16%
